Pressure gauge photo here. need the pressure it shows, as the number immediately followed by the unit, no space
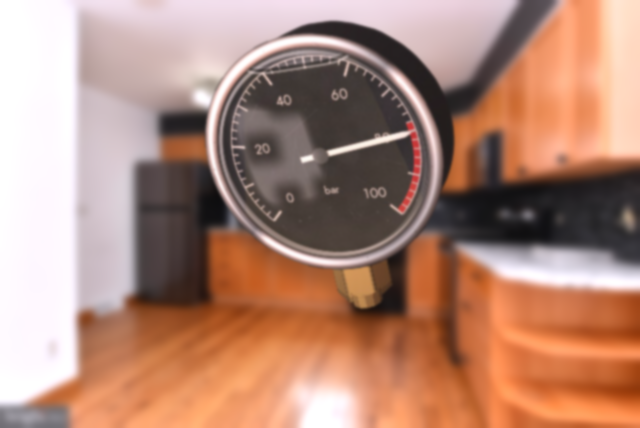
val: 80bar
